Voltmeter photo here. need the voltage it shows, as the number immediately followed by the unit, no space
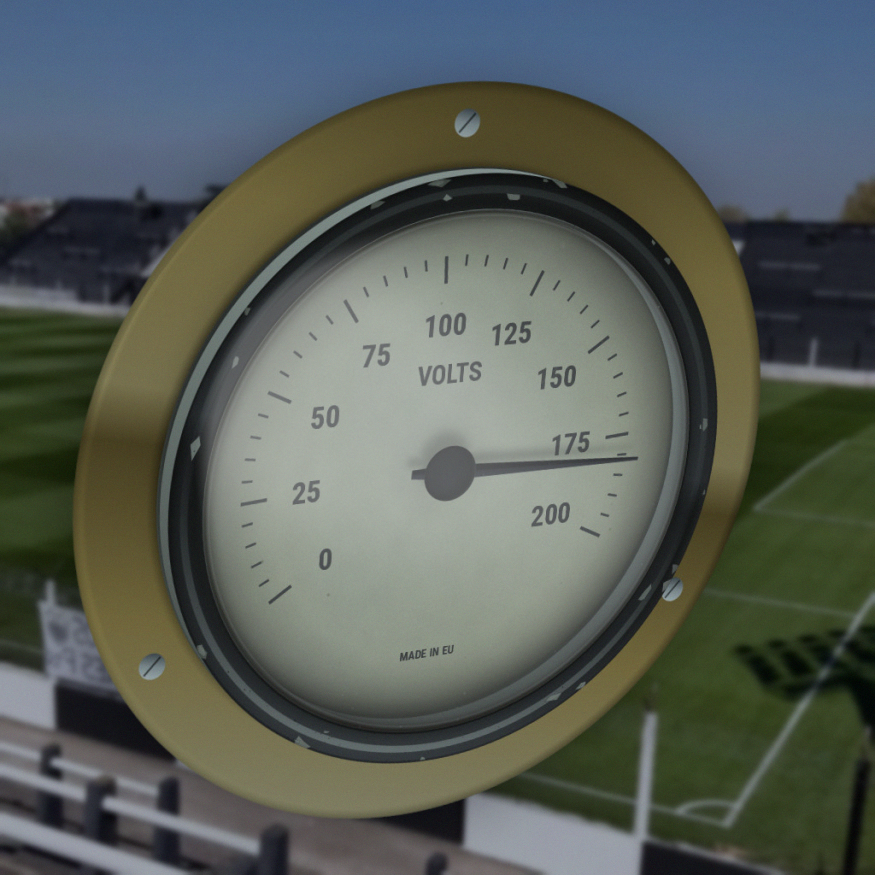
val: 180V
